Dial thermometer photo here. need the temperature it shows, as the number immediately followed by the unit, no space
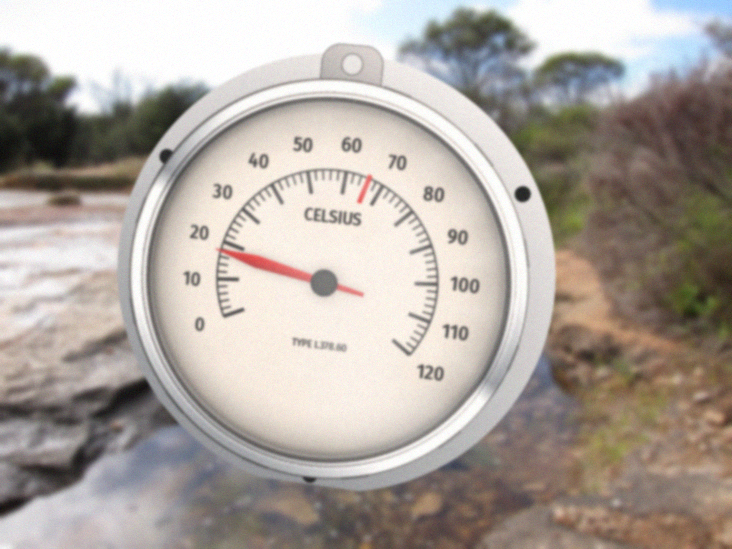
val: 18°C
